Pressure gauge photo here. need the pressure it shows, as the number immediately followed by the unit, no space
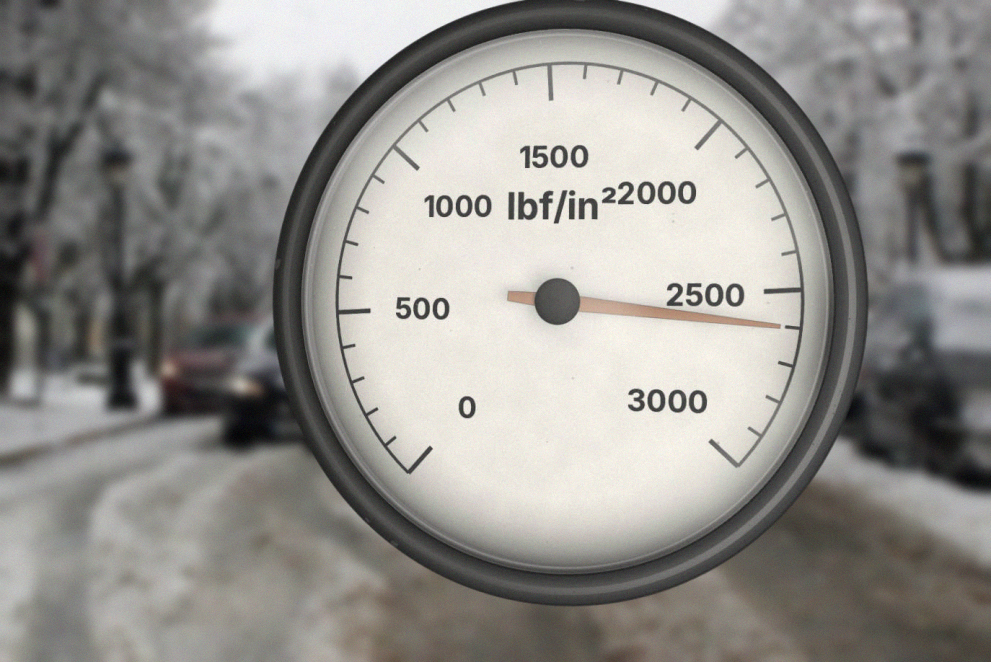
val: 2600psi
